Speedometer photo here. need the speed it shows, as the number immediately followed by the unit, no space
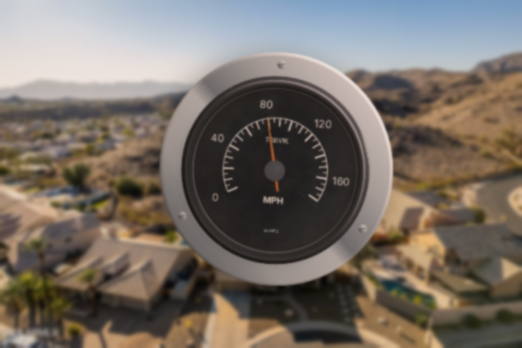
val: 80mph
